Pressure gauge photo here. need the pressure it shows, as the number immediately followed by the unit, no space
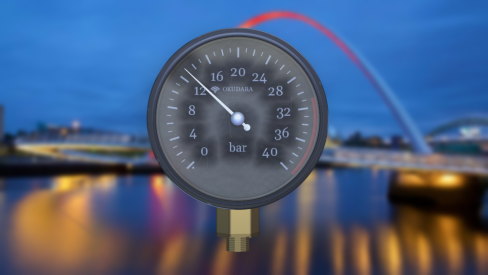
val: 13bar
